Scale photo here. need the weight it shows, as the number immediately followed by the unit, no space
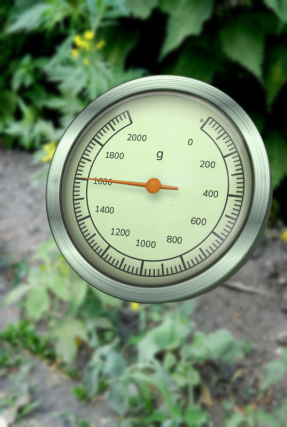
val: 1600g
